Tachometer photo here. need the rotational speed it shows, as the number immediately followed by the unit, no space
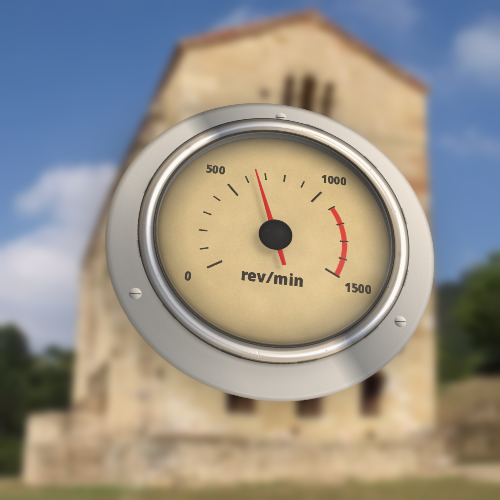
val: 650rpm
